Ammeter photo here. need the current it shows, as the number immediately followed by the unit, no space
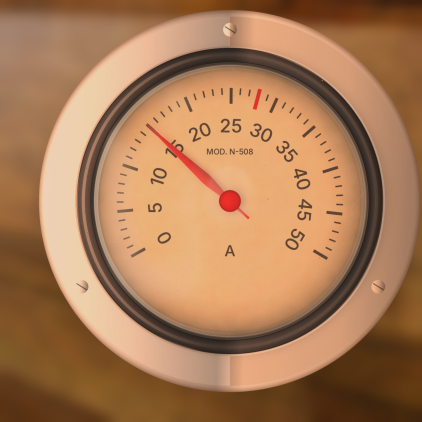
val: 15A
